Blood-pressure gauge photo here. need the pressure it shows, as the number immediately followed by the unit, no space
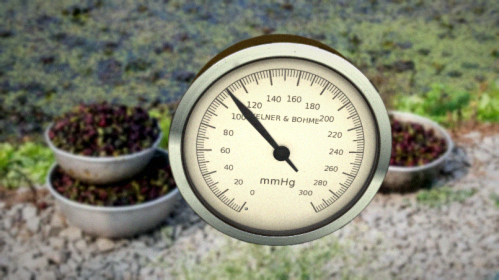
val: 110mmHg
